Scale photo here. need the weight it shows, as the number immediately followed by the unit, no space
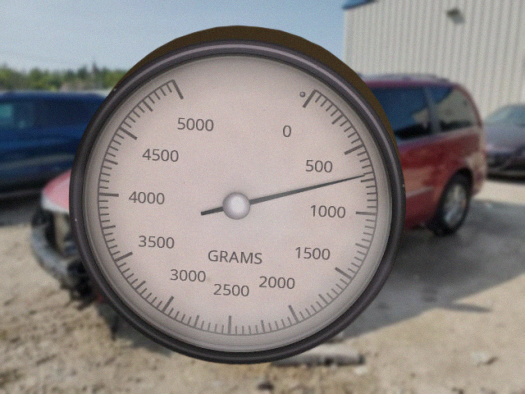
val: 700g
